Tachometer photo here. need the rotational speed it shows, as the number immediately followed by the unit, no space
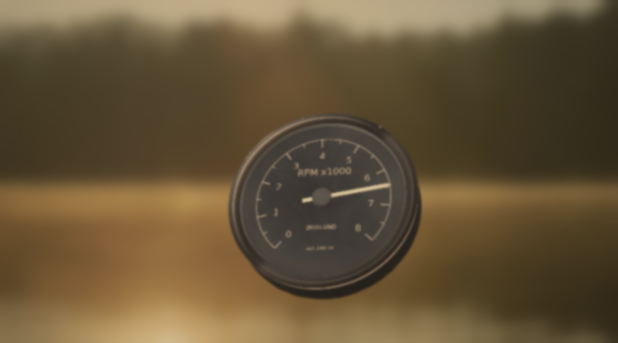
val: 6500rpm
